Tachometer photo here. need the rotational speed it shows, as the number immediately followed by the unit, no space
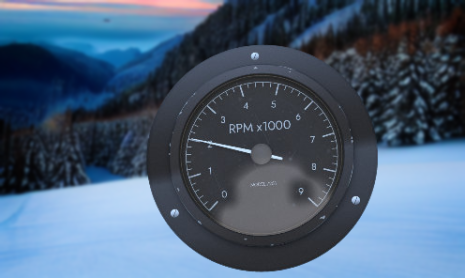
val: 2000rpm
